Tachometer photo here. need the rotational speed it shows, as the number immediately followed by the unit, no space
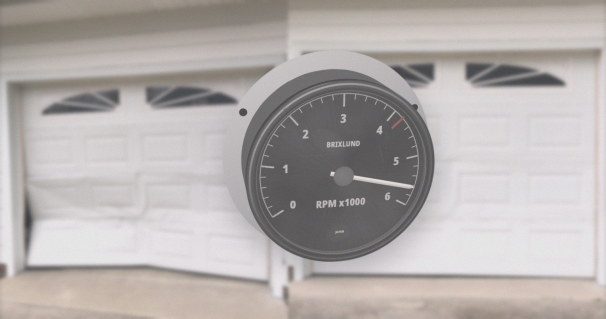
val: 5600rpm
